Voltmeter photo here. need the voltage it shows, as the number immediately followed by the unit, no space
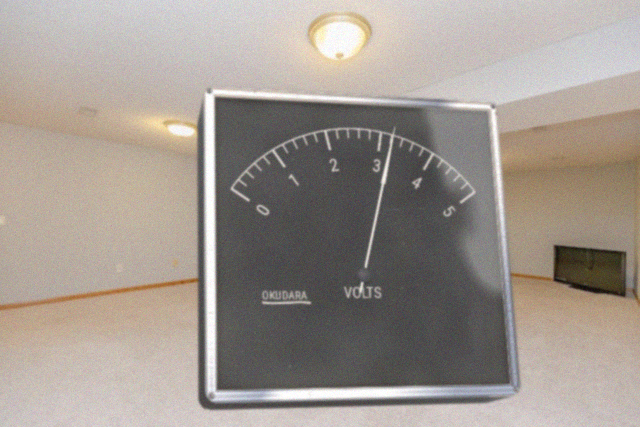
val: 3.2V
